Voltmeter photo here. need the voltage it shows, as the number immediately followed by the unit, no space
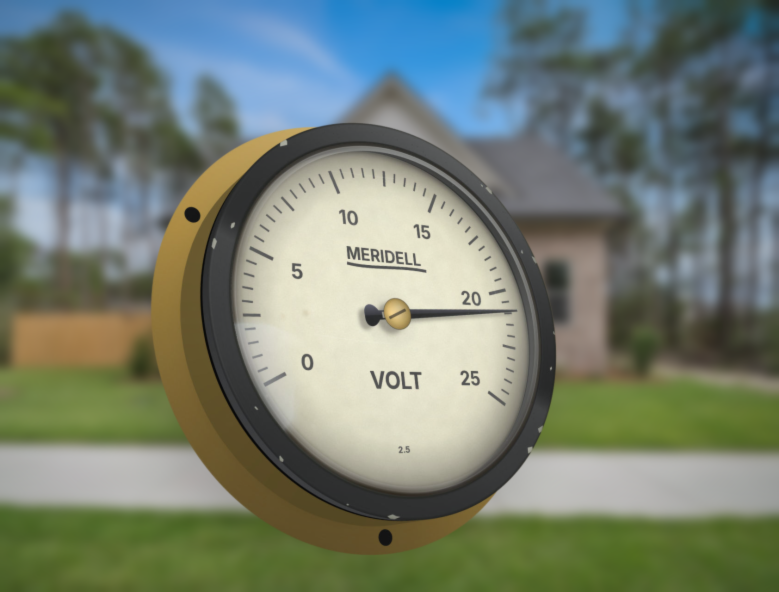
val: 21V
